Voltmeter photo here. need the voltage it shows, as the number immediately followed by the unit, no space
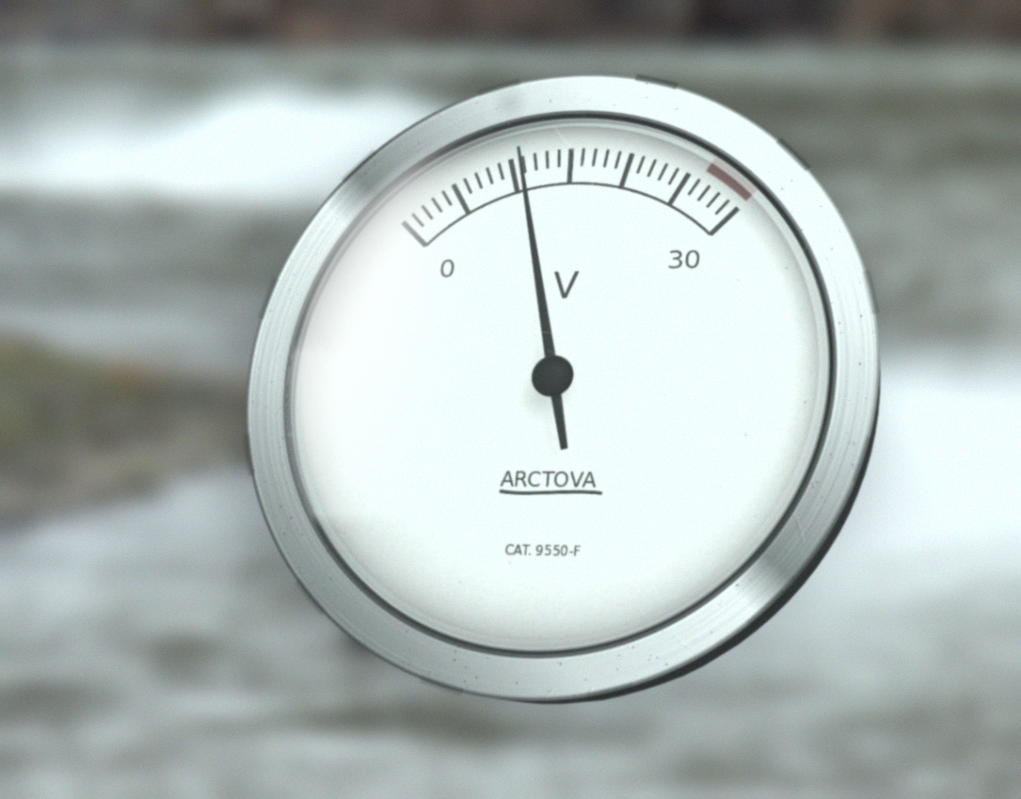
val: 11V
